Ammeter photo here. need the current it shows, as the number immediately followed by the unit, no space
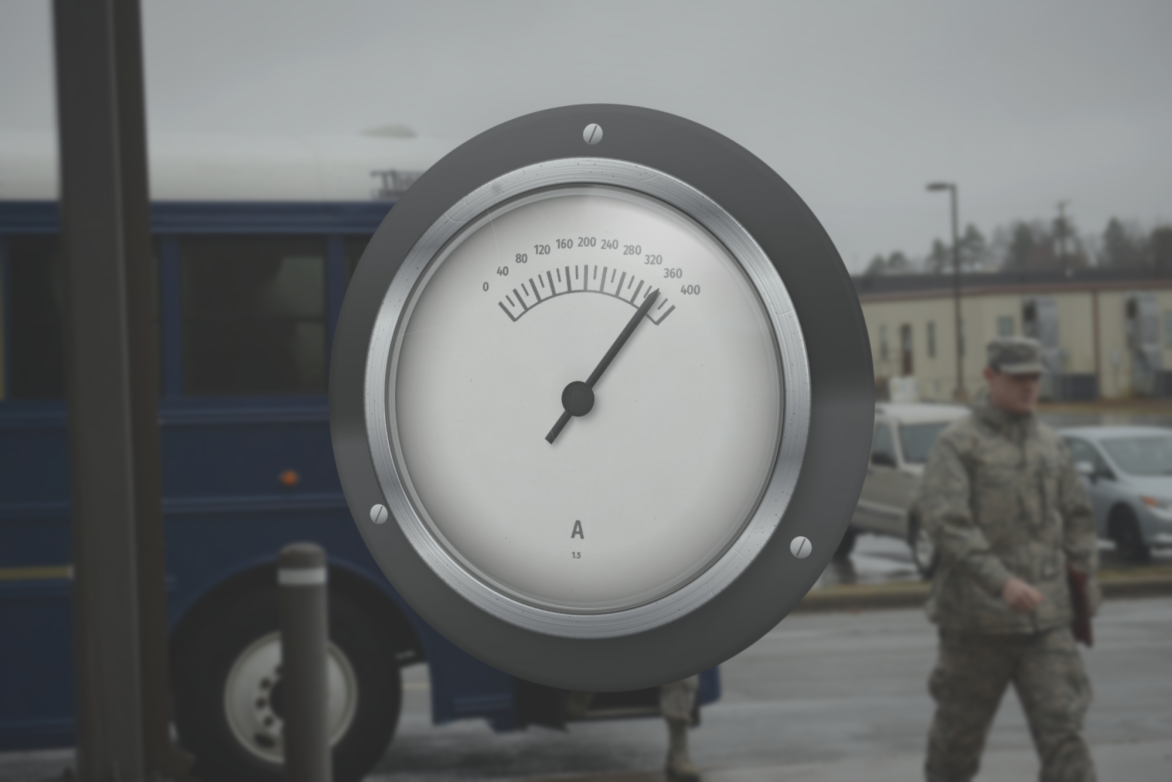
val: 360A
